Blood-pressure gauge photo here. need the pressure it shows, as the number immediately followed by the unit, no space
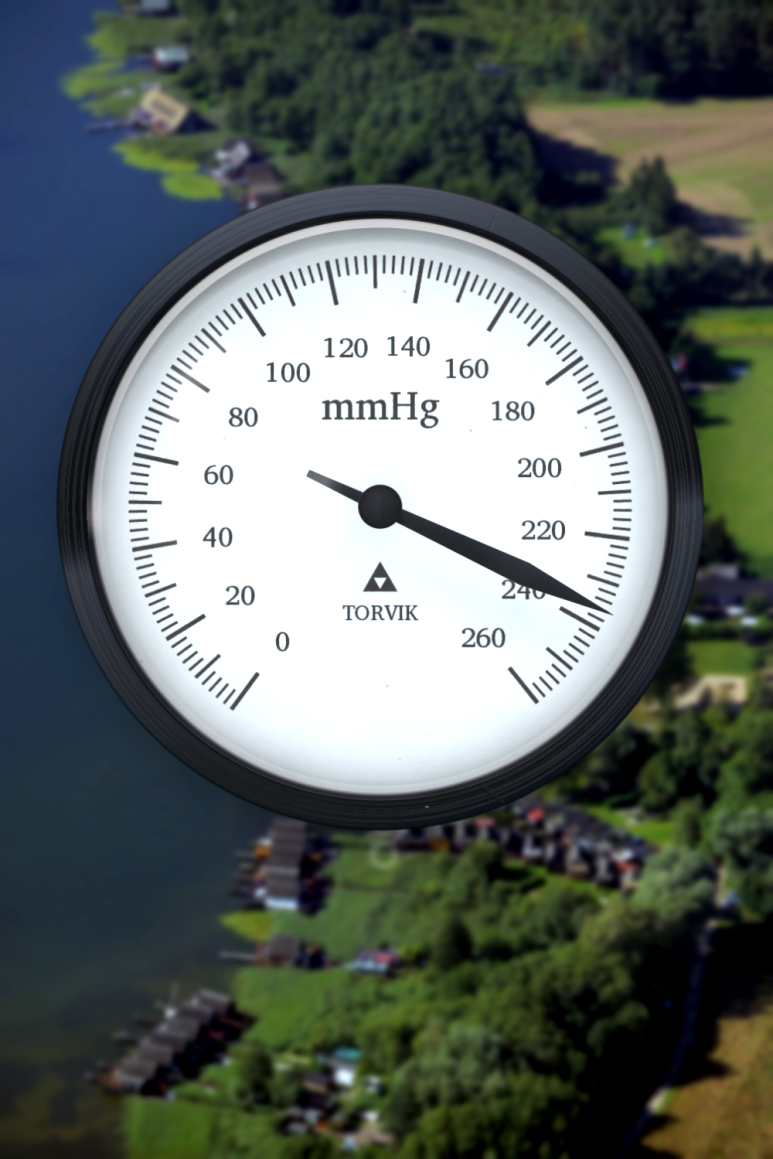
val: 236mmHg
